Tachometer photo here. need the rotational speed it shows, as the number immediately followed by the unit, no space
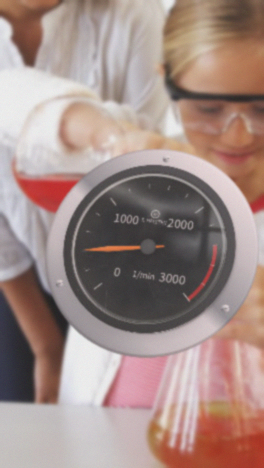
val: 400rpm
